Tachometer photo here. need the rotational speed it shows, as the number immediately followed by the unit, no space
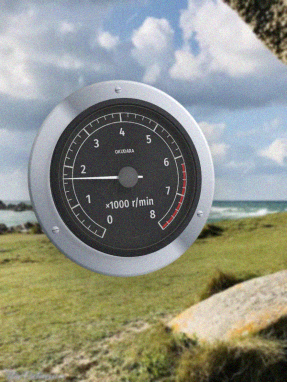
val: 1700rpm
